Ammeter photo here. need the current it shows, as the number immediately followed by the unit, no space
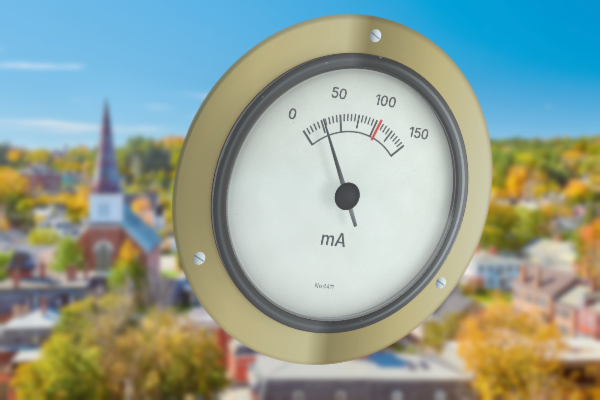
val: 25mA
